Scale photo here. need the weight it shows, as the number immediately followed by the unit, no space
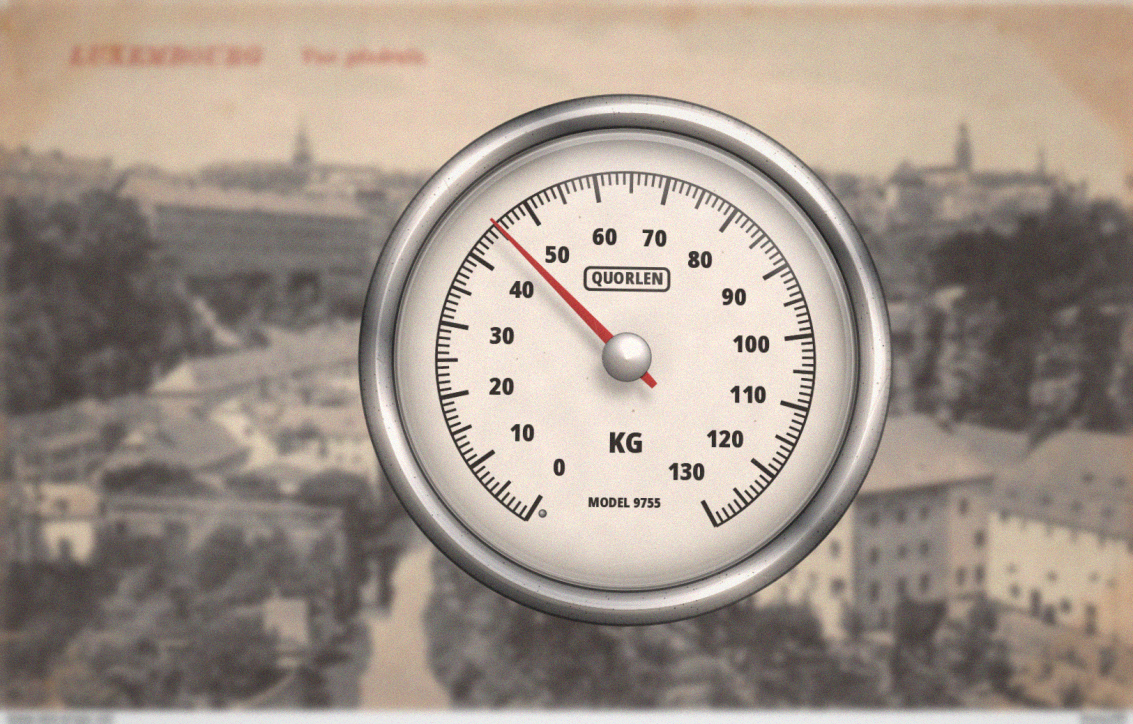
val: 45kg
